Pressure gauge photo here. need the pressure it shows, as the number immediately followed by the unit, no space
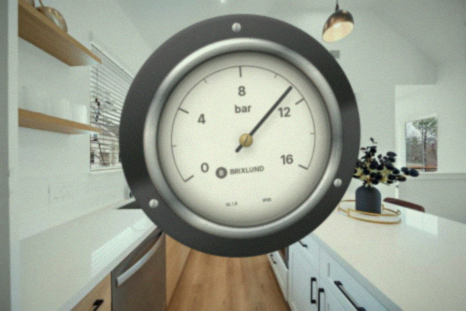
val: 11bar
